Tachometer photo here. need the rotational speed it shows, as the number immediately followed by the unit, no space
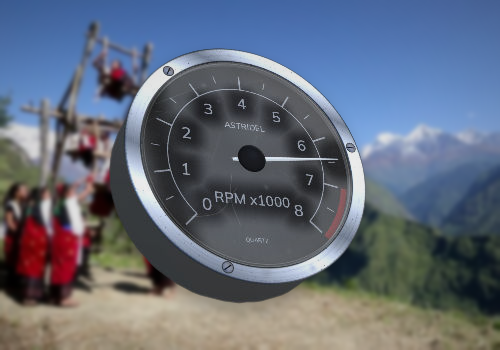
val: 6500rpm
